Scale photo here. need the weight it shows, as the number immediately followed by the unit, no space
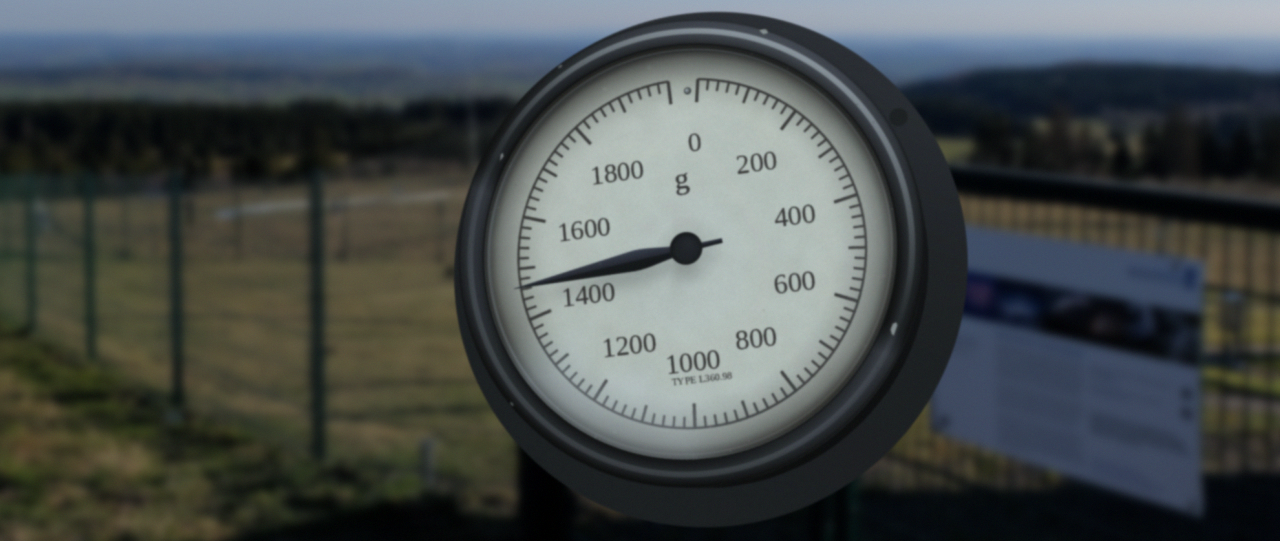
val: 1460g
